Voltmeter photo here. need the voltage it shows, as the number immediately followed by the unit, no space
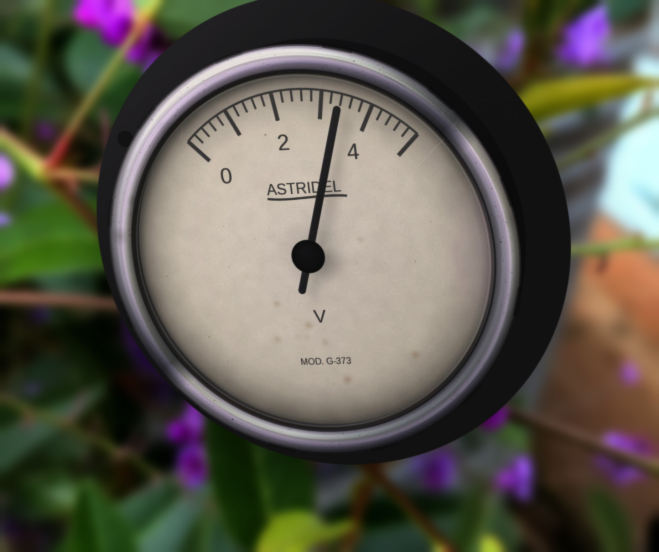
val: 3.4V
